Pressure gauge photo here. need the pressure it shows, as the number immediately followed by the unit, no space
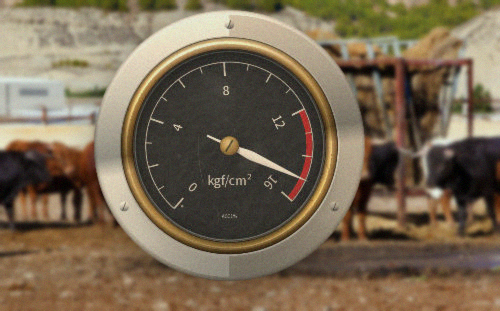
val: 15kg/cm²
